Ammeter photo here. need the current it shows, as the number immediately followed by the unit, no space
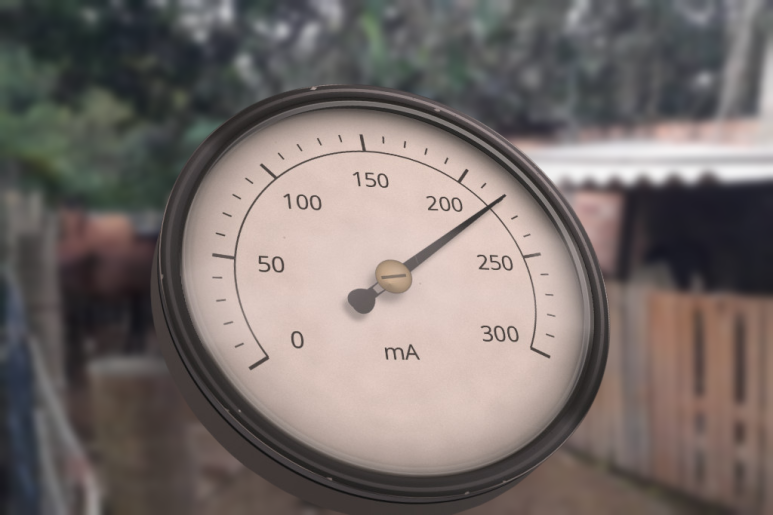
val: 220mA
